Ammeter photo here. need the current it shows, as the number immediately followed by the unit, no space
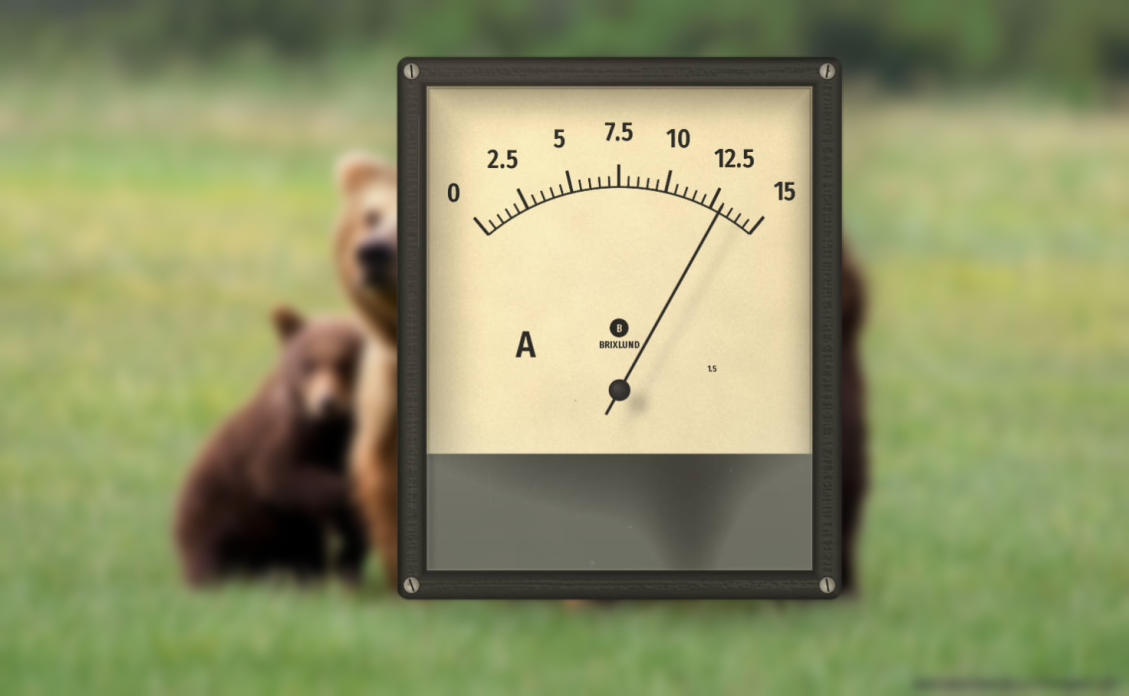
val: 13A
